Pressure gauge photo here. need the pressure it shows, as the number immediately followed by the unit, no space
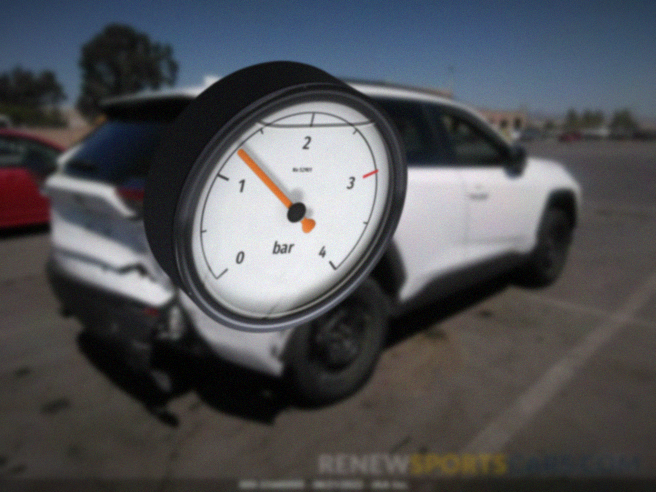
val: 1.25bar
